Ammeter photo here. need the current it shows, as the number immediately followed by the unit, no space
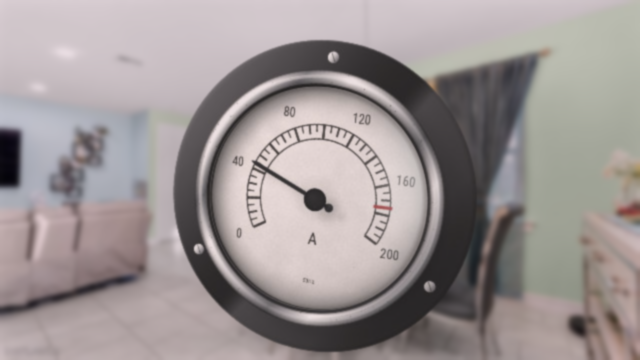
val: 45A
